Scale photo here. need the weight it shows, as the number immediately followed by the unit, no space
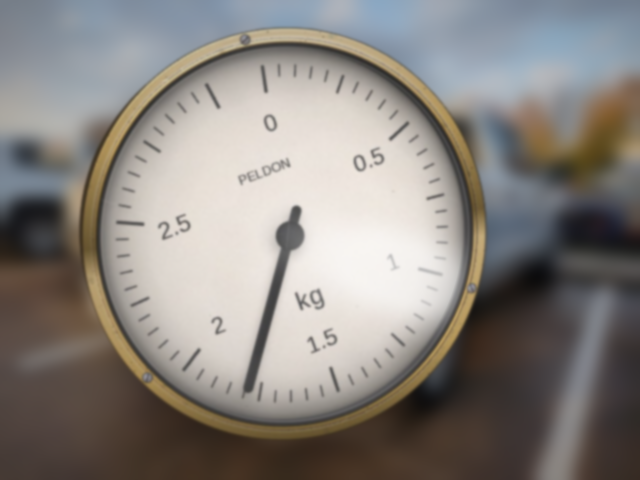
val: 1.8kg
